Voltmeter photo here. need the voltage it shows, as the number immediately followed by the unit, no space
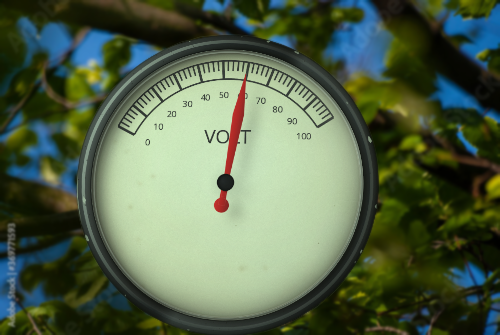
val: 60V
